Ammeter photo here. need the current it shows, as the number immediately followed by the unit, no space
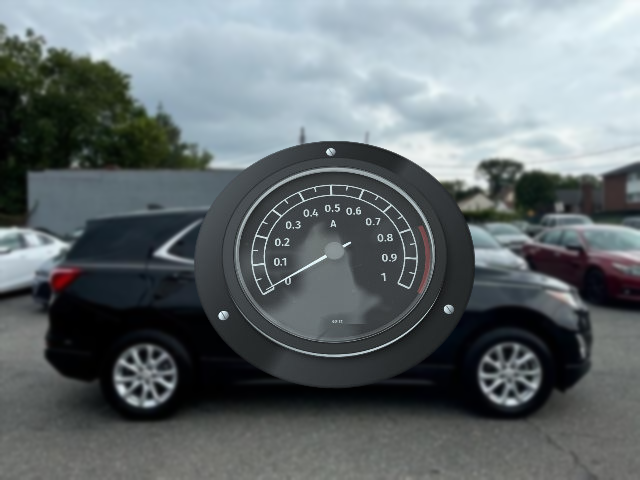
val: 0A
